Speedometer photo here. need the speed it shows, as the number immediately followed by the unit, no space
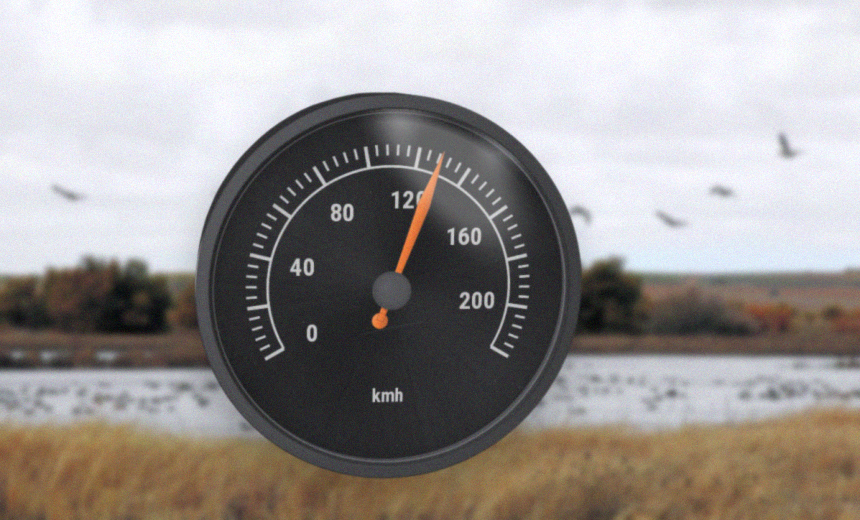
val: 128km/h
